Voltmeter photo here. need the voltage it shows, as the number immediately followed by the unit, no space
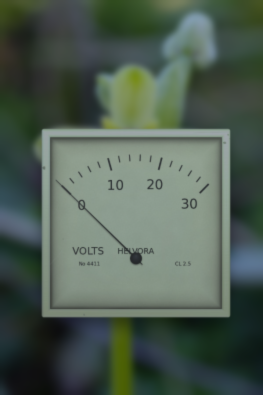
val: 0V
